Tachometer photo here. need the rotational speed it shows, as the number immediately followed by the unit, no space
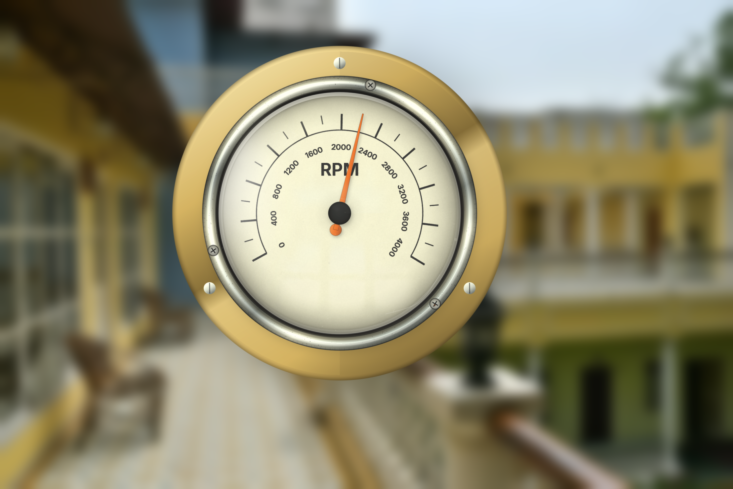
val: 2200rpm
